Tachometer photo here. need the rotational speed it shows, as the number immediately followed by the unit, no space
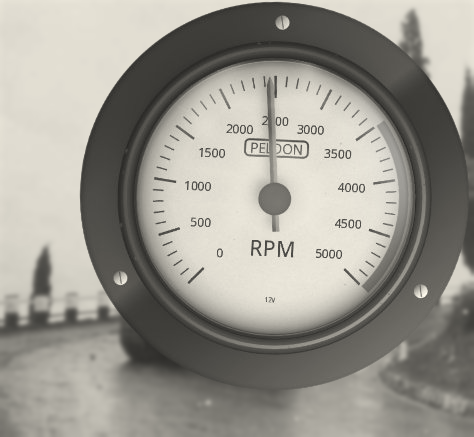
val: 2450rpm
